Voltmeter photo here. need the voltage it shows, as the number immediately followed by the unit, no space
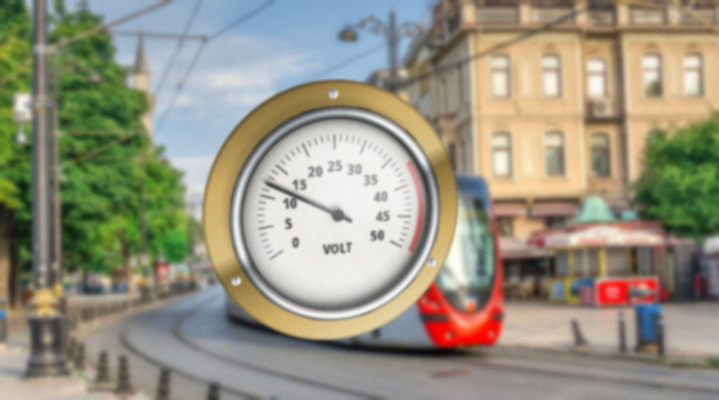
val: 12V
